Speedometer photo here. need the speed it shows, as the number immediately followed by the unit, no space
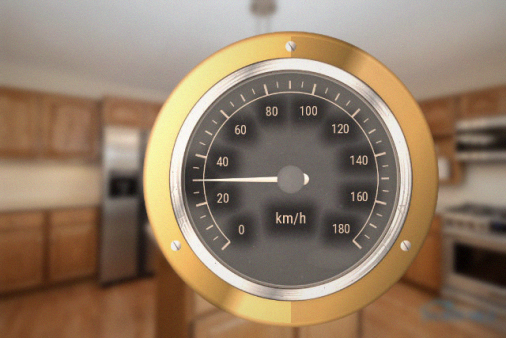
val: 30km/h
